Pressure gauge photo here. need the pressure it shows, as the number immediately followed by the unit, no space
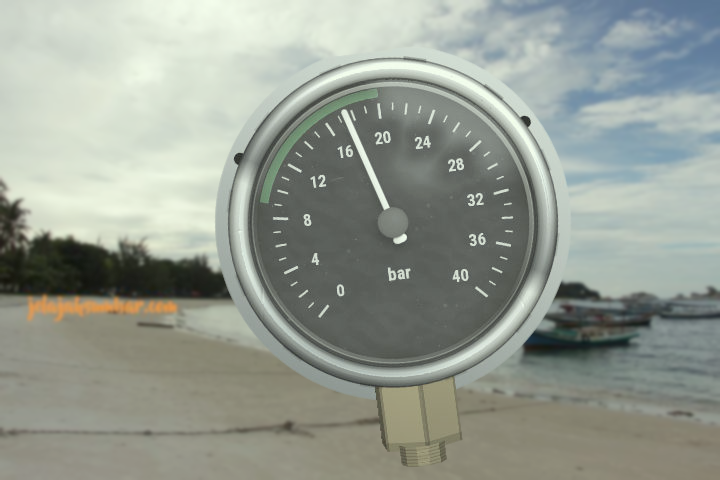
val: 17.5bar
